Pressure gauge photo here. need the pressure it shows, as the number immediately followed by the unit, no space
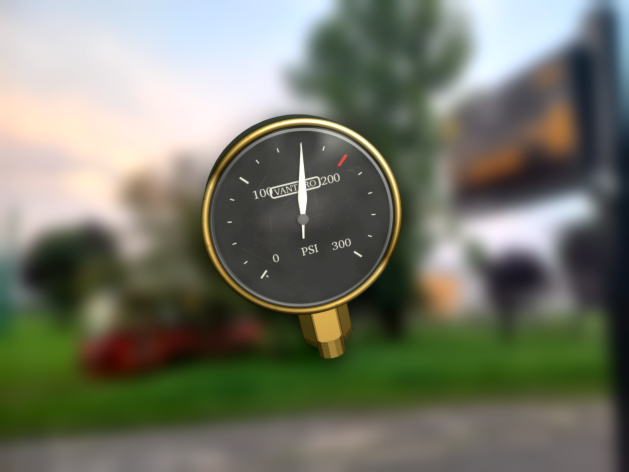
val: 160psi
